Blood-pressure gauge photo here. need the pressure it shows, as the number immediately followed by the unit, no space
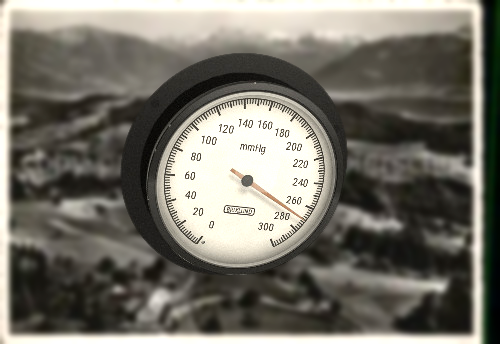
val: 270mmHg
